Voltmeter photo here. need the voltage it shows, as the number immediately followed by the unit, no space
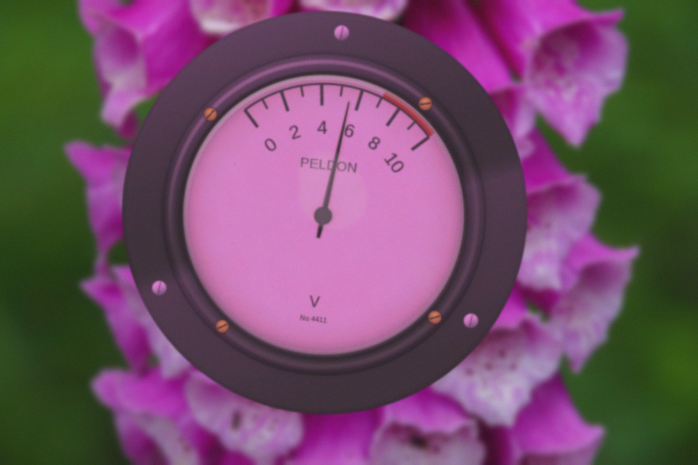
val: 5.5V
